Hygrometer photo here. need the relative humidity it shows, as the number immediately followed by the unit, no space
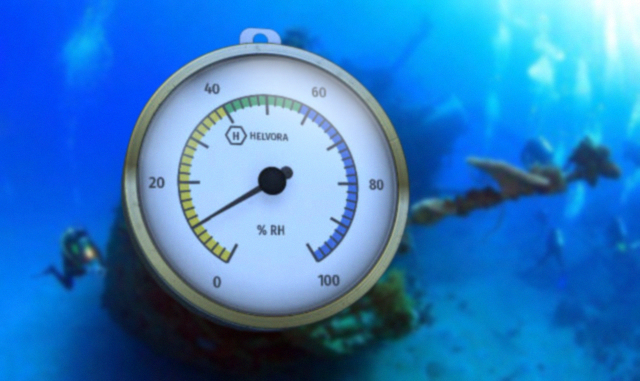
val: 10%
